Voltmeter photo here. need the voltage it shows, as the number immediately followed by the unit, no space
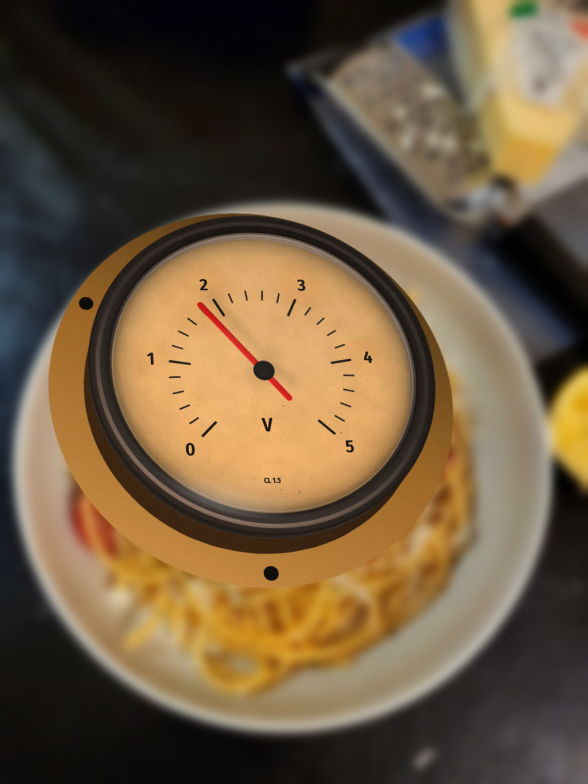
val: 1.8V
